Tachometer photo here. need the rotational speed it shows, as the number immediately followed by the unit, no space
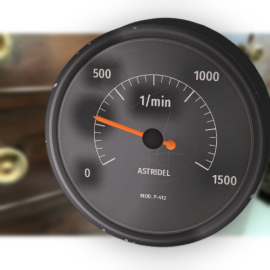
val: 300rpm
